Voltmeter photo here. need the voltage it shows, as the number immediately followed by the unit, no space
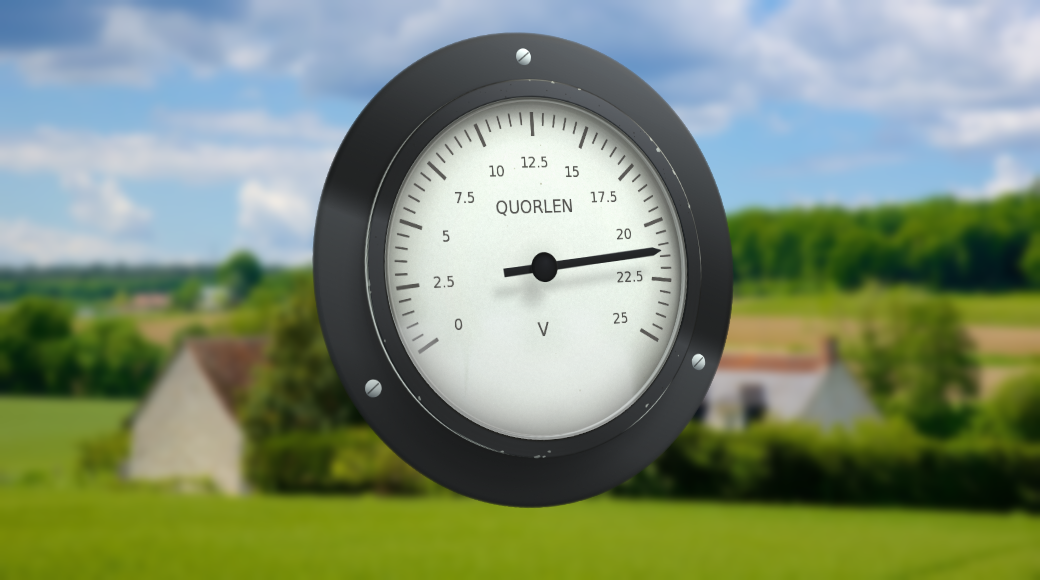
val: 21.25V
